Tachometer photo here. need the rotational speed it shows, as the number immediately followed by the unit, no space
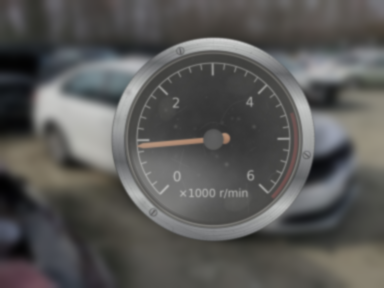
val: 900rpm
